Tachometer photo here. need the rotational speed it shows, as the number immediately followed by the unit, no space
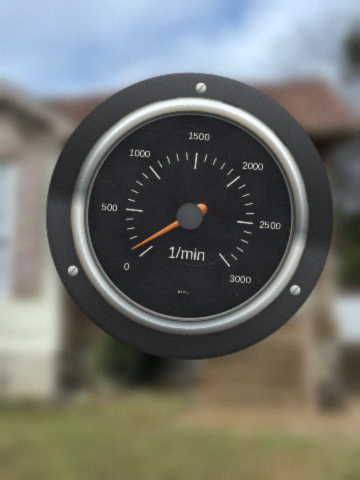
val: 100rpm
